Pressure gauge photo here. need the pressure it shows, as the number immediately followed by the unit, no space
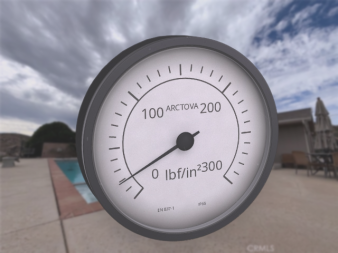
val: 20psi
